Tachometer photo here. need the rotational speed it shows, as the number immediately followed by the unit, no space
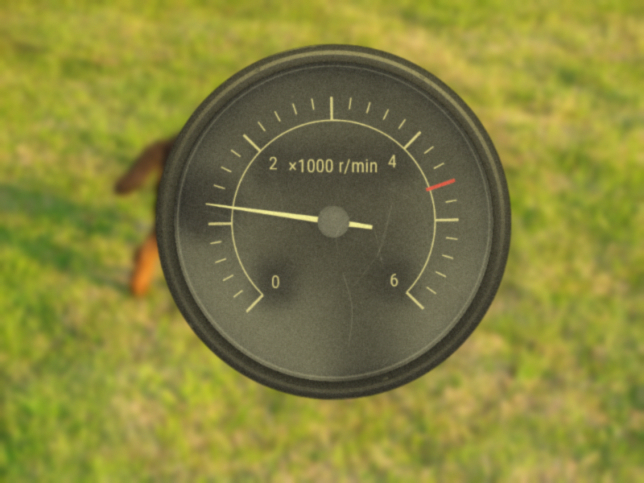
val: 1200rpm
